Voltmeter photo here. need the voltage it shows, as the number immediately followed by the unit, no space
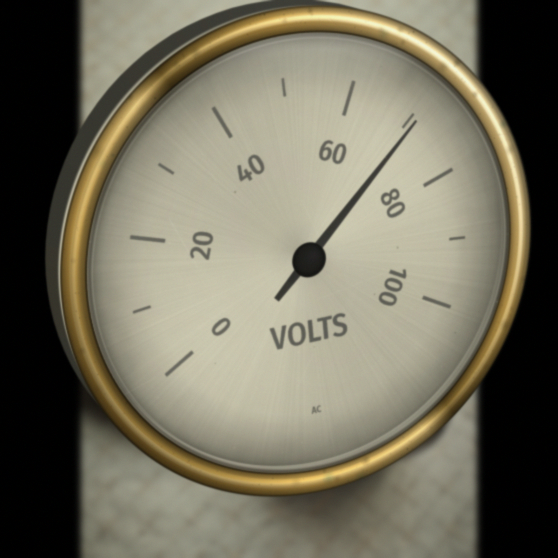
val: 70V
